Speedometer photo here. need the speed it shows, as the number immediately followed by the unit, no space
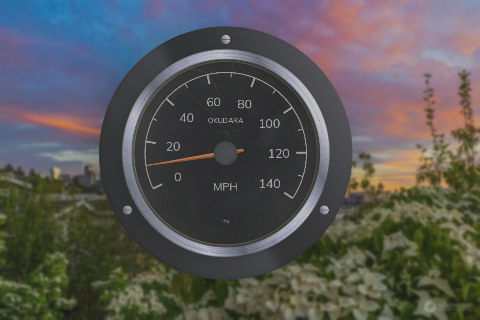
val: 10mph
